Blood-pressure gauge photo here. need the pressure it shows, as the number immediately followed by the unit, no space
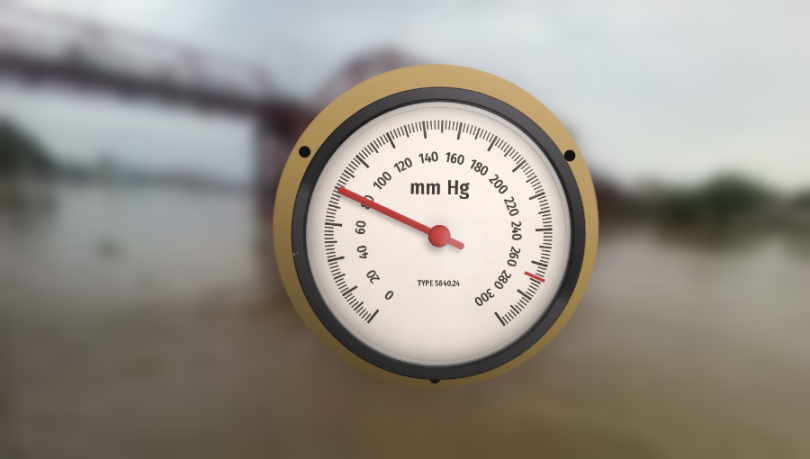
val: 80mmHg
